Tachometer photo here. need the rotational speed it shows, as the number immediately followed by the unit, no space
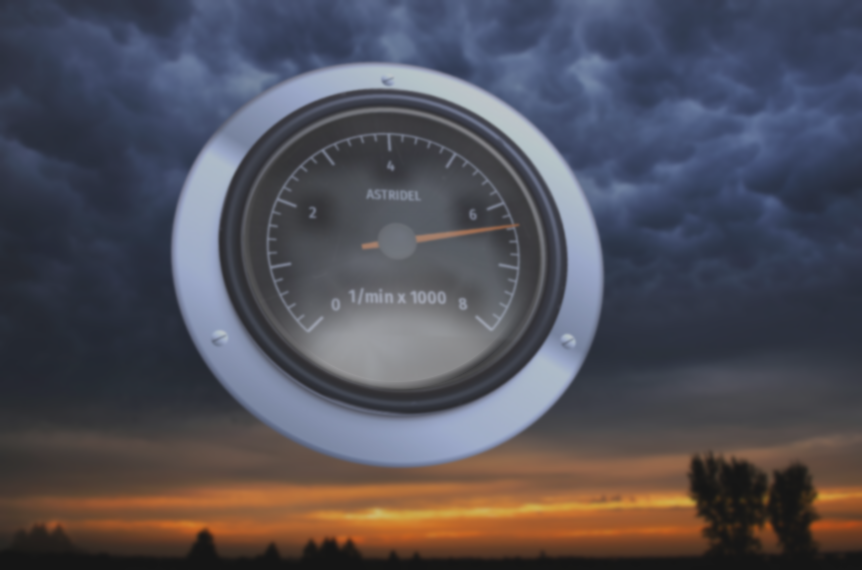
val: 6400rpm
